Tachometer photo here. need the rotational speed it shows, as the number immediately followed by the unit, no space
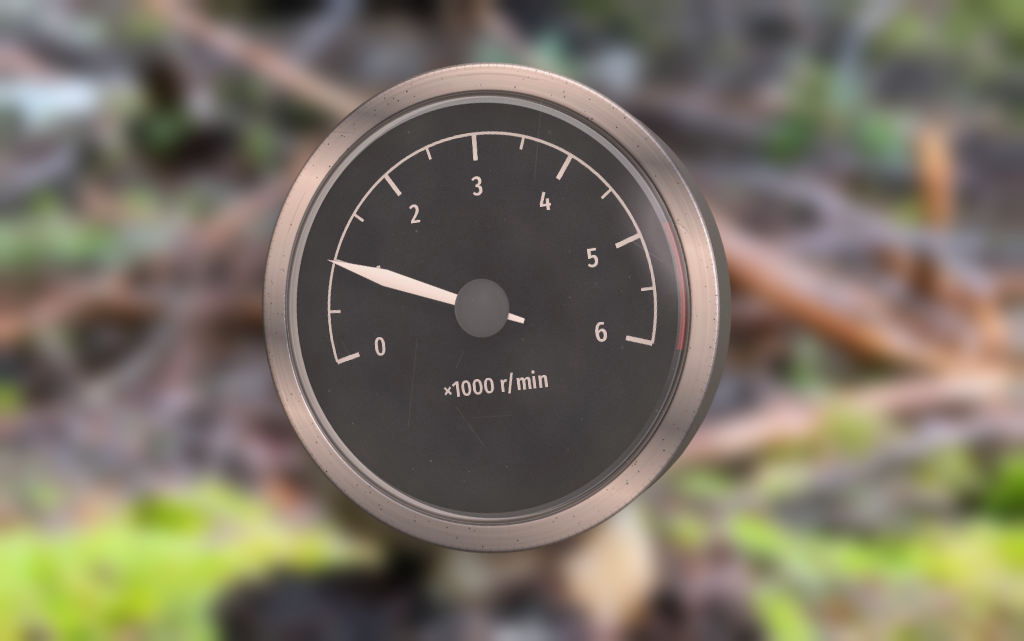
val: 1000rpm
